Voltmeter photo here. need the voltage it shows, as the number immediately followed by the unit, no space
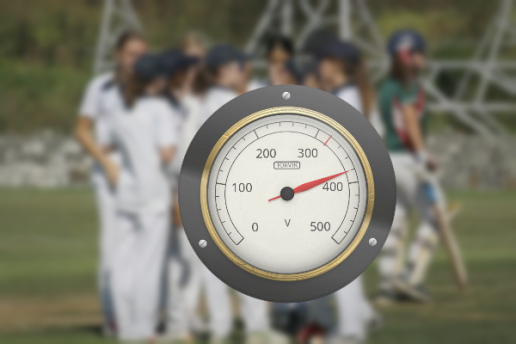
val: 380V
